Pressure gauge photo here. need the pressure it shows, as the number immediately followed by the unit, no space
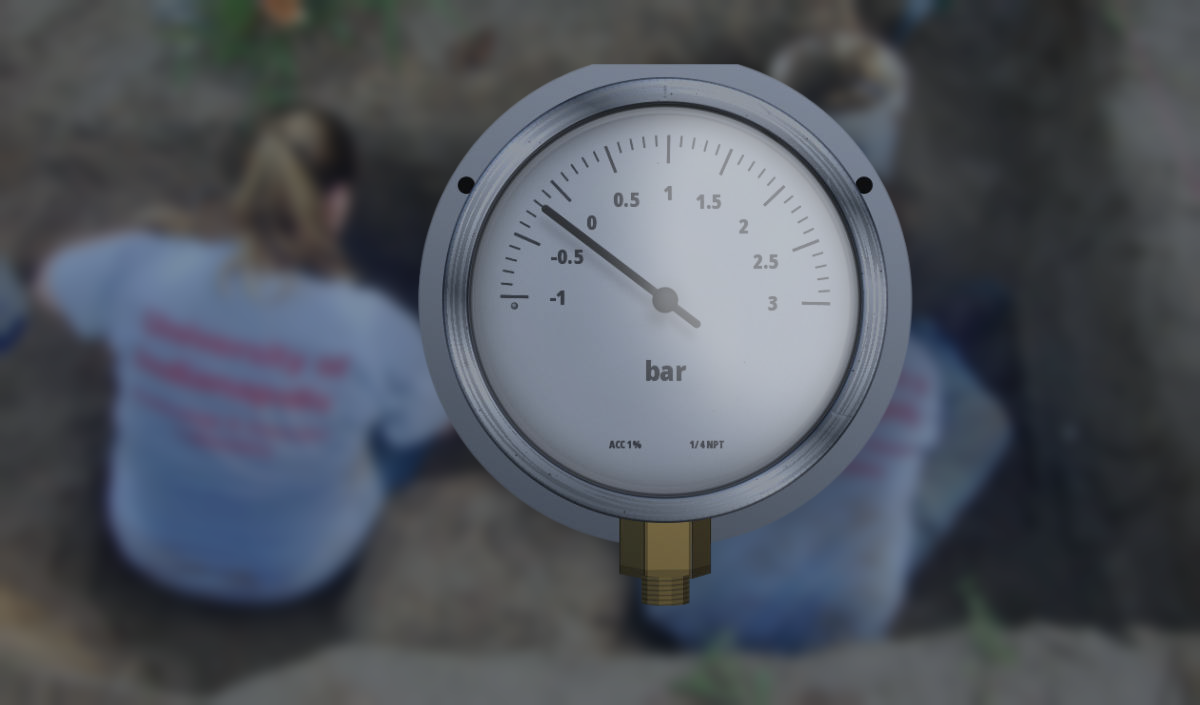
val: -0.2bar
